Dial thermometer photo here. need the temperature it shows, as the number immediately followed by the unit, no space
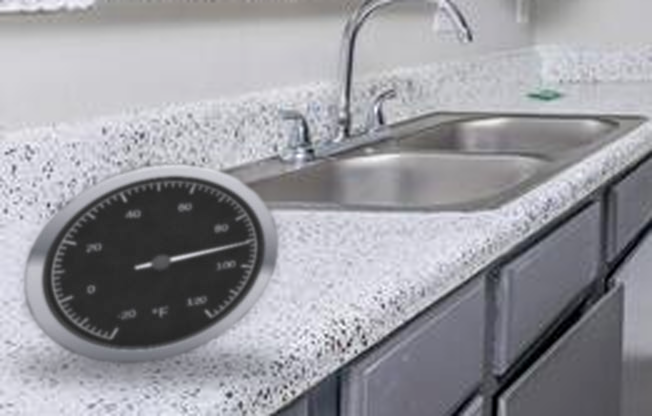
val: 90°F
